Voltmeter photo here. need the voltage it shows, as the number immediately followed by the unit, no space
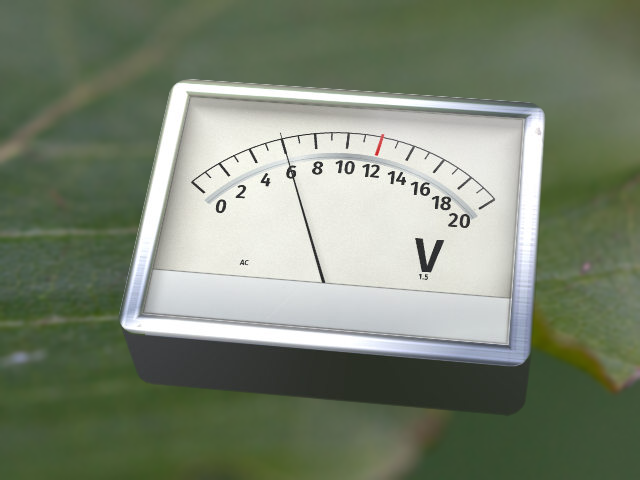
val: 6V
